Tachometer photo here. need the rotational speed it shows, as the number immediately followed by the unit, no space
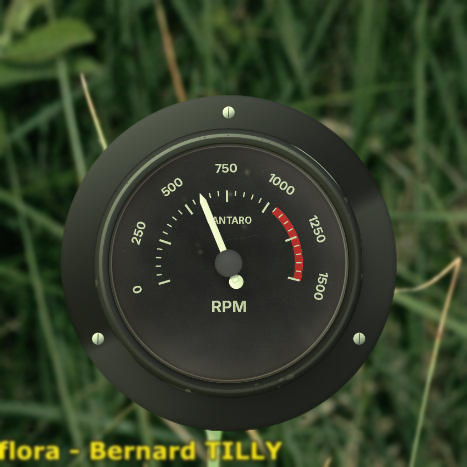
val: 600rpm
